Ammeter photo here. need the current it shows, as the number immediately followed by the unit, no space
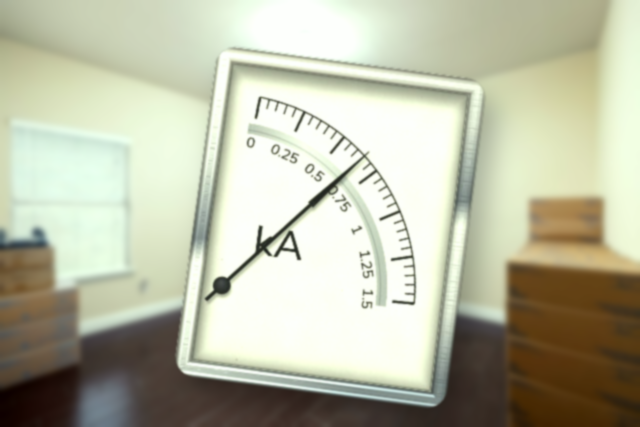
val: 0.65kA
